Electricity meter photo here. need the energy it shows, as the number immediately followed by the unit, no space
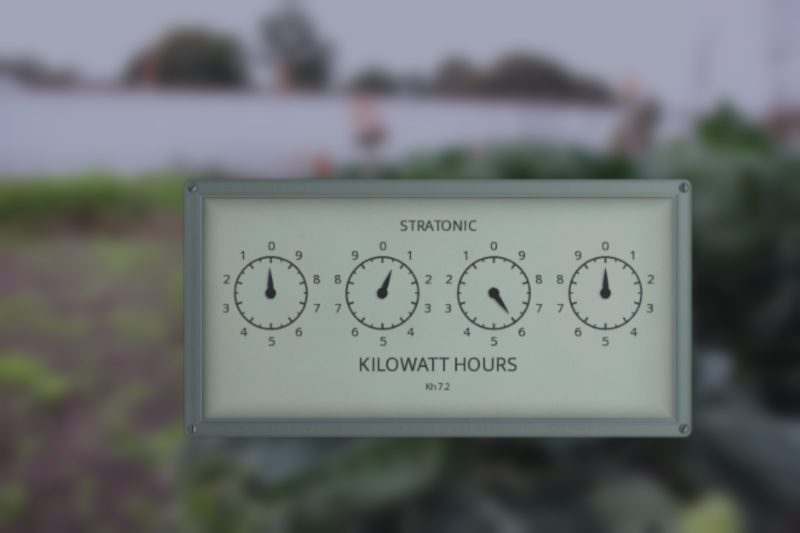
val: 60kWh
